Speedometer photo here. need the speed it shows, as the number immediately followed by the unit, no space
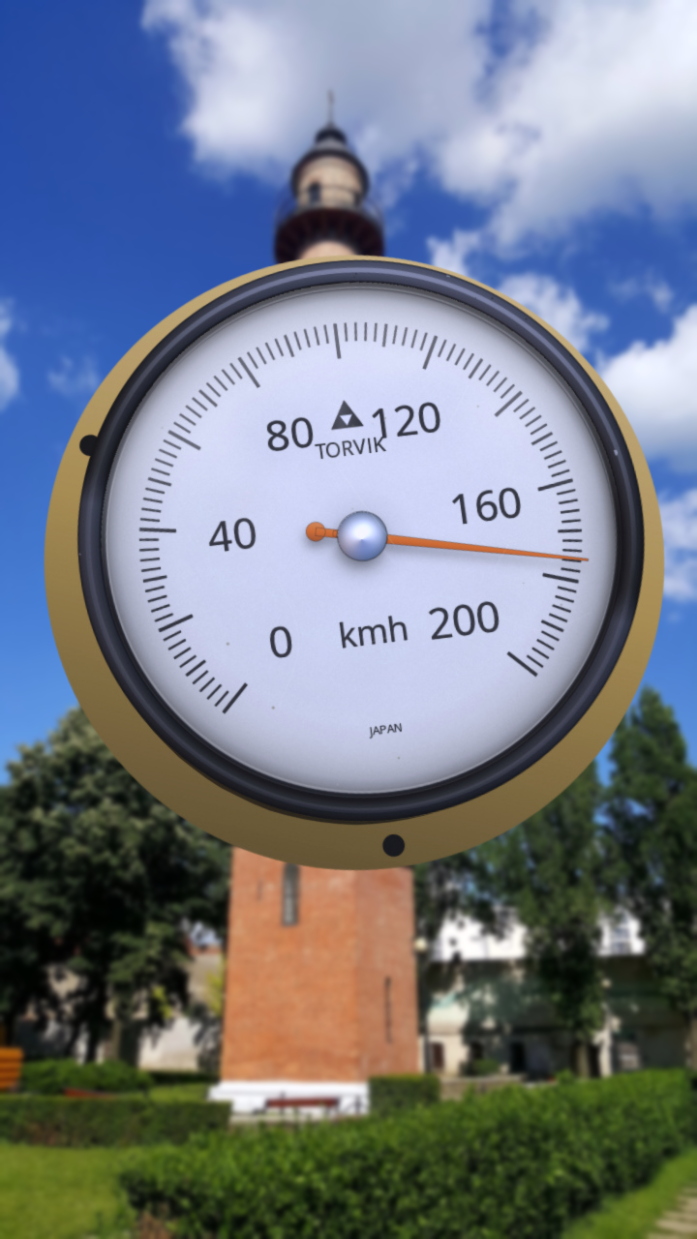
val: 176km/h
